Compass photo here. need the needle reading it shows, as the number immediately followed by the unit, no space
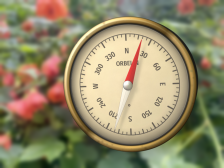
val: 20°
